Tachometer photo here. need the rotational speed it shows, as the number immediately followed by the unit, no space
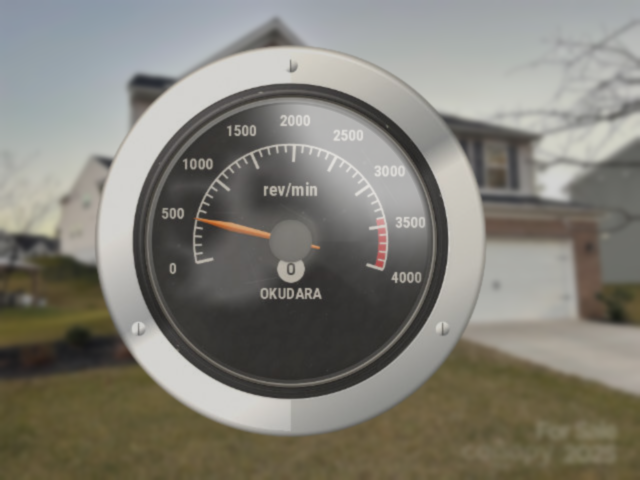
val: 500rpm
